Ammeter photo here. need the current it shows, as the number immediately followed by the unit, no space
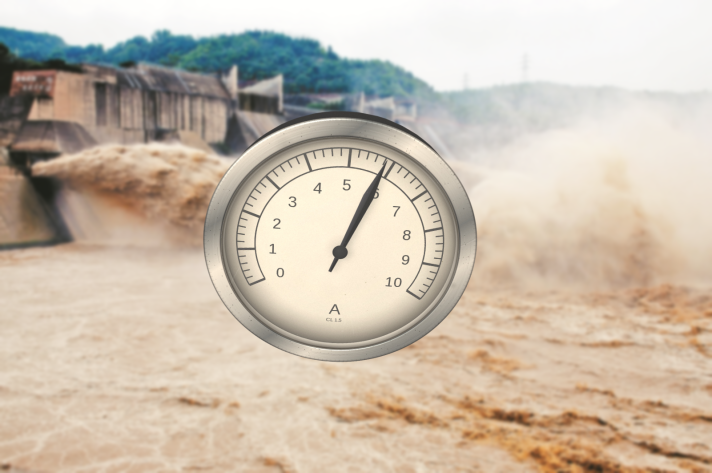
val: 5.8A
